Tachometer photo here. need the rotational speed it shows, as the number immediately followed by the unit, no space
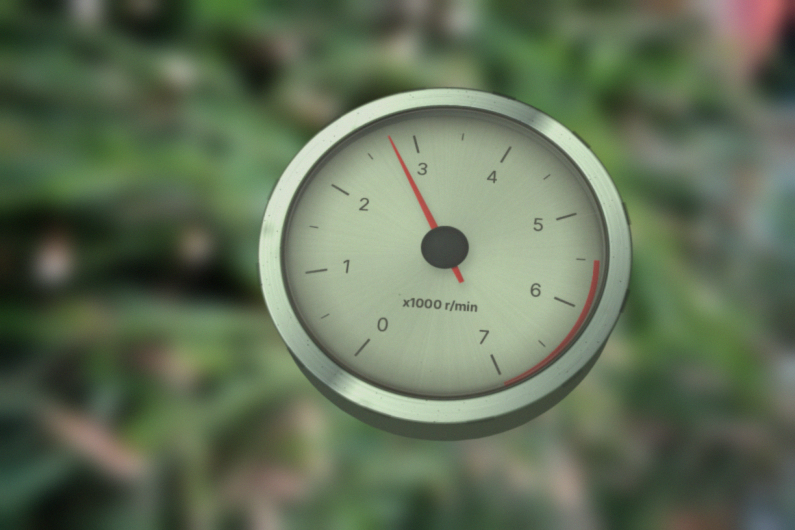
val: 2750rpm
